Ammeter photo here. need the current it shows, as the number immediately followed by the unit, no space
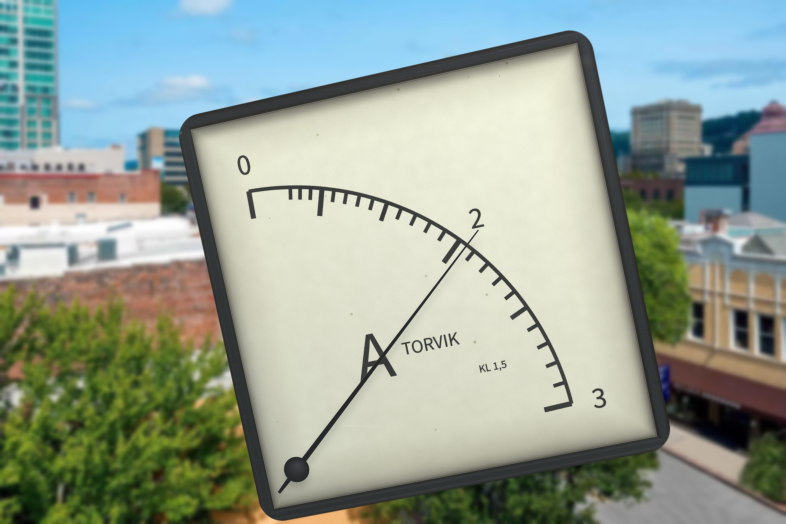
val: 2.05A
